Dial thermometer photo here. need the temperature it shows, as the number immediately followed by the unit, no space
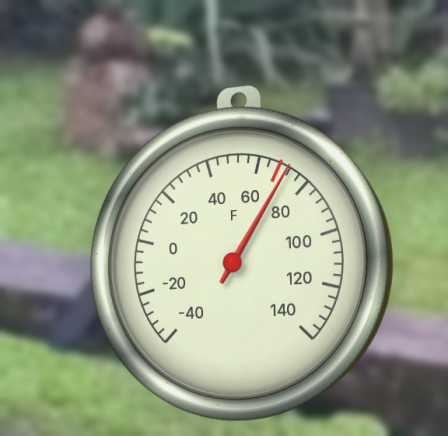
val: 72°F
